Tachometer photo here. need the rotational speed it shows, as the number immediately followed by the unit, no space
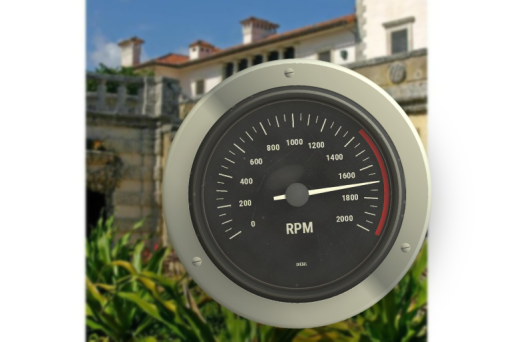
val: 1700rpm
